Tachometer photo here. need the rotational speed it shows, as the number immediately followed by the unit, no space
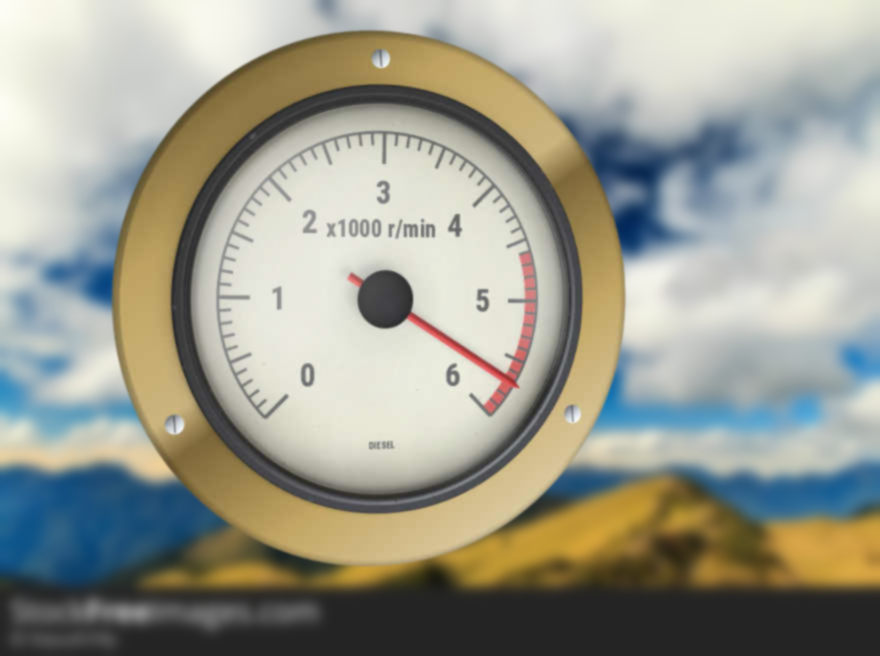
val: 5700rpm
